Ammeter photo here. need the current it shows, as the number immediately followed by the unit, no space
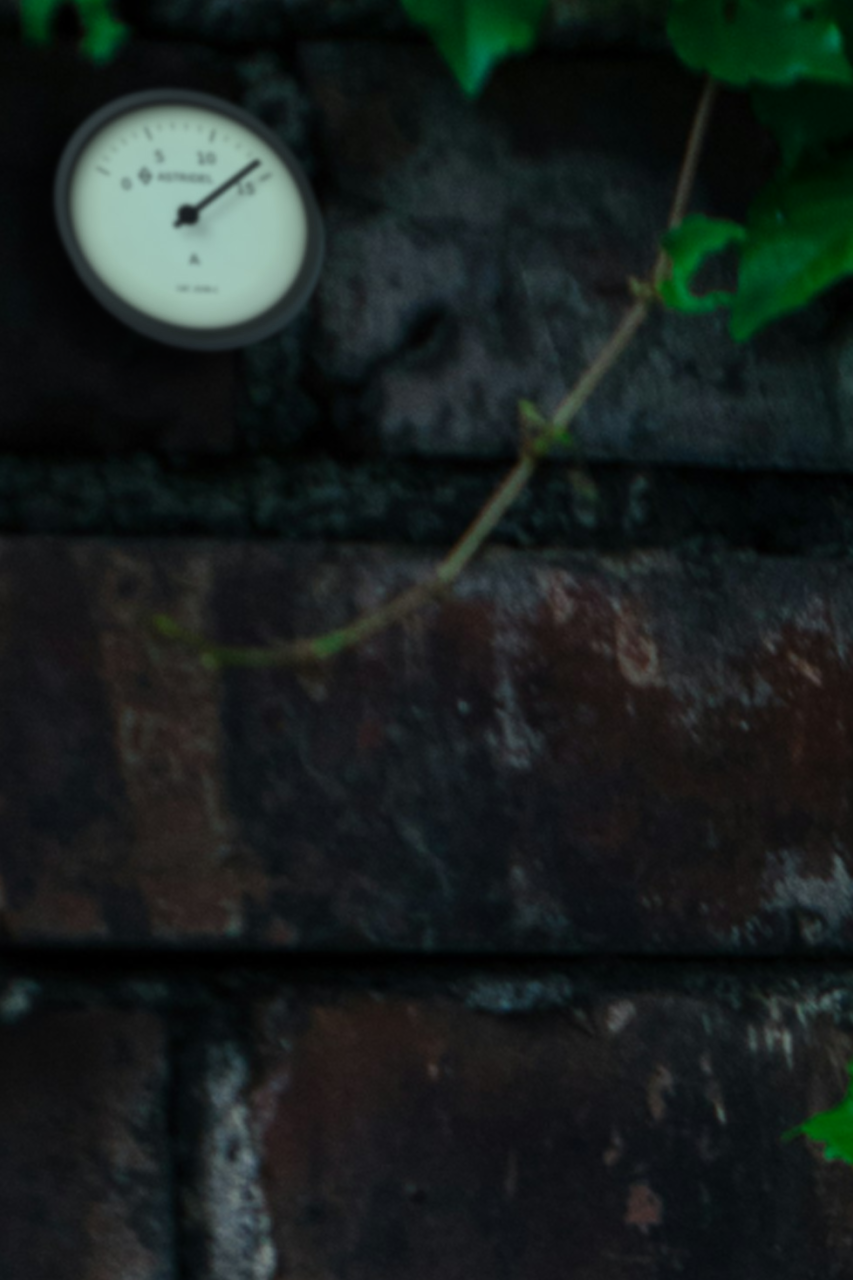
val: 14A
